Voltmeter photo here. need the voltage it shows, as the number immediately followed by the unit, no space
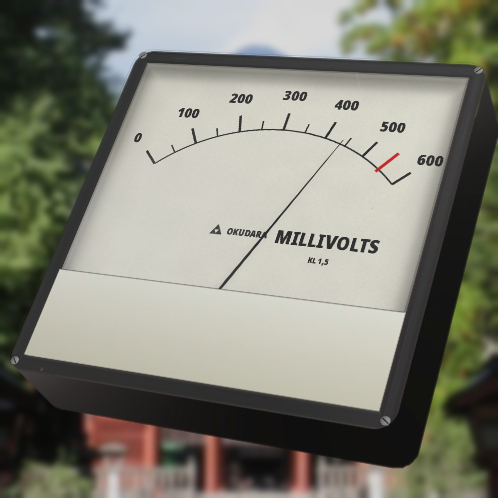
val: 450mV
